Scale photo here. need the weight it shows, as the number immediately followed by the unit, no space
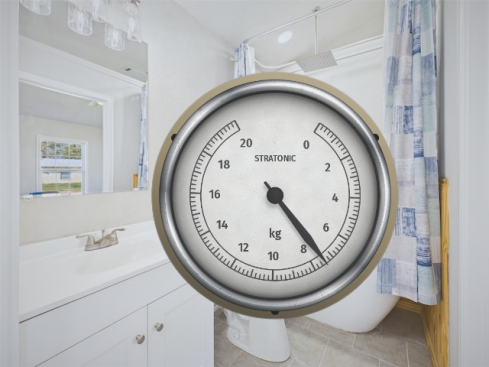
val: 7.4kg
